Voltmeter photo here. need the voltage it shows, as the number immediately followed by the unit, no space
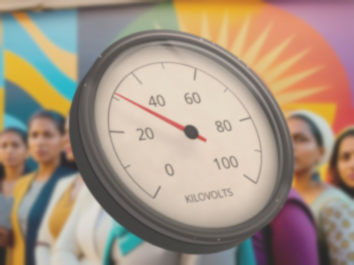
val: 30kV
